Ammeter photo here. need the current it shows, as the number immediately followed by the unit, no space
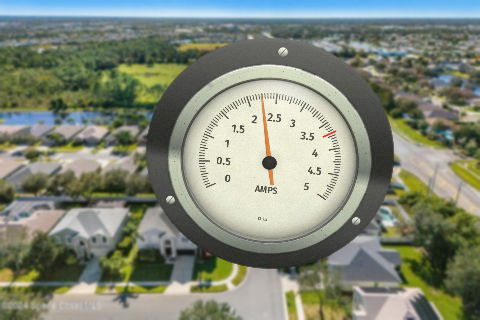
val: 2.25A
